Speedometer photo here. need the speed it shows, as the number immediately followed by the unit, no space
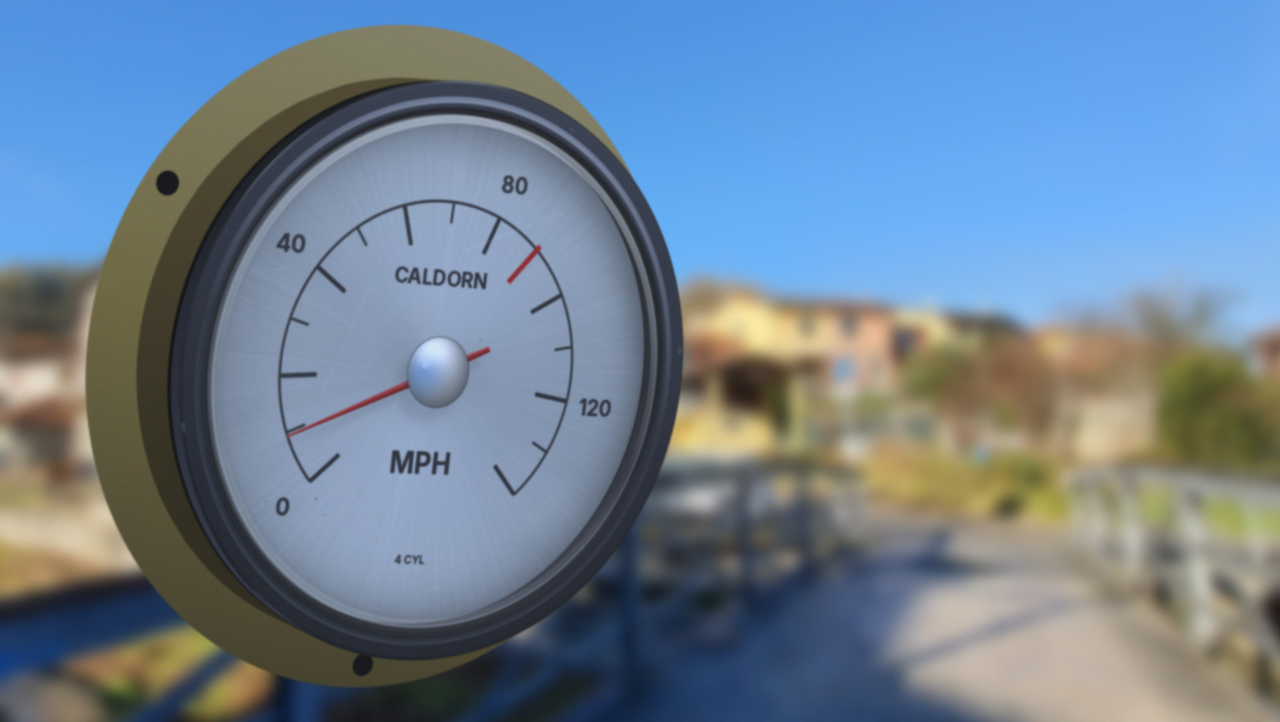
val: 10mph
